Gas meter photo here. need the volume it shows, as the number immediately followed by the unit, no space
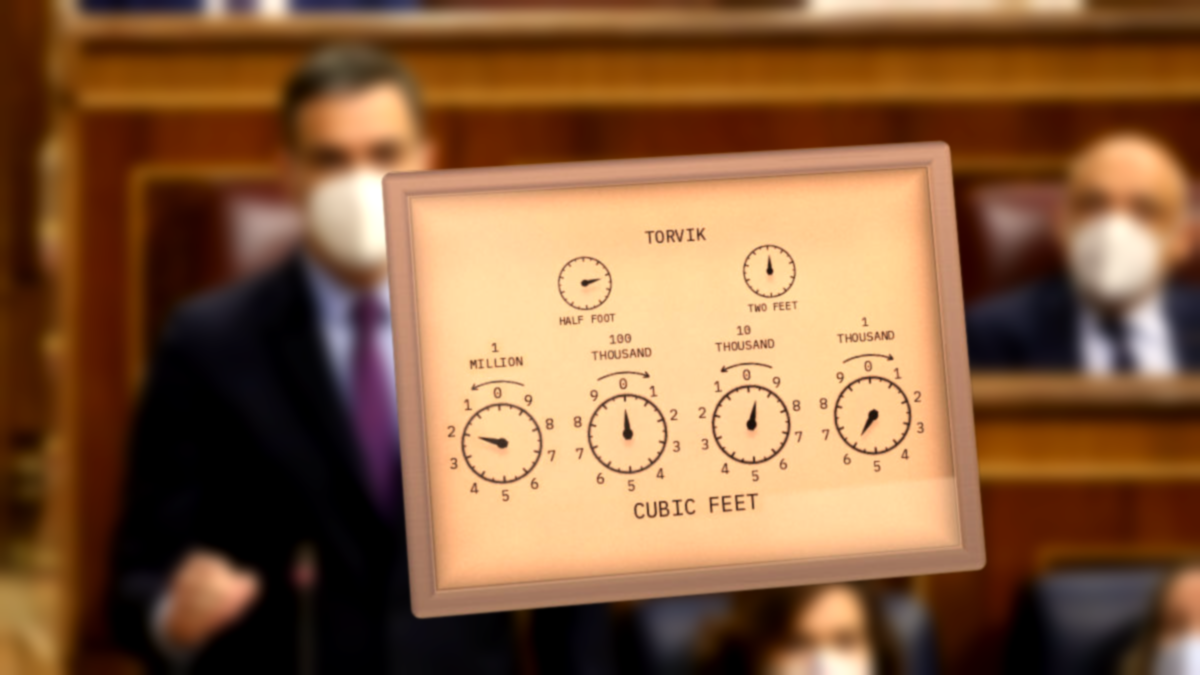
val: 199600ft³
